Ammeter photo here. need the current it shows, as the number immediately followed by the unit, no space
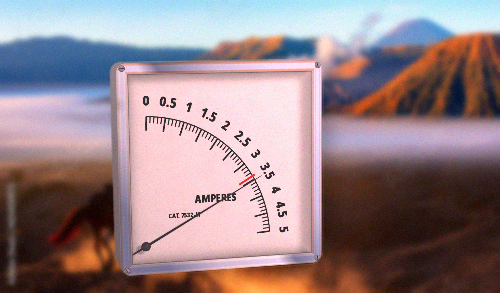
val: 3.5A
